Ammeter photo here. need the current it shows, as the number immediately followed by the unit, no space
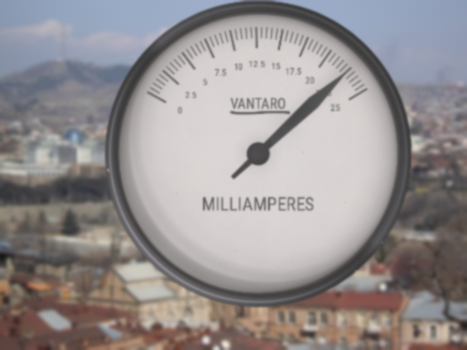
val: 22.5mA
